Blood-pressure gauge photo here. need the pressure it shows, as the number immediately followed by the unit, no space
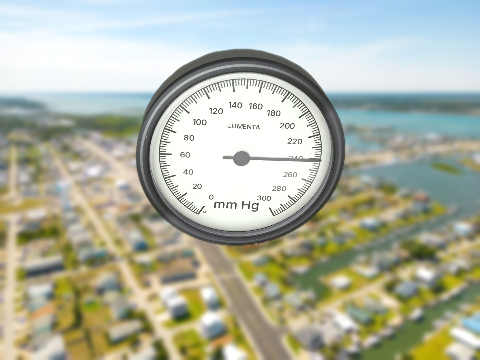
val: 240mmHg
